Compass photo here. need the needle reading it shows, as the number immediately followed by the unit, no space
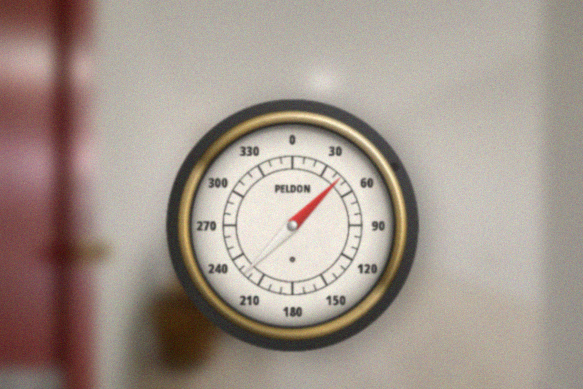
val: 45°
